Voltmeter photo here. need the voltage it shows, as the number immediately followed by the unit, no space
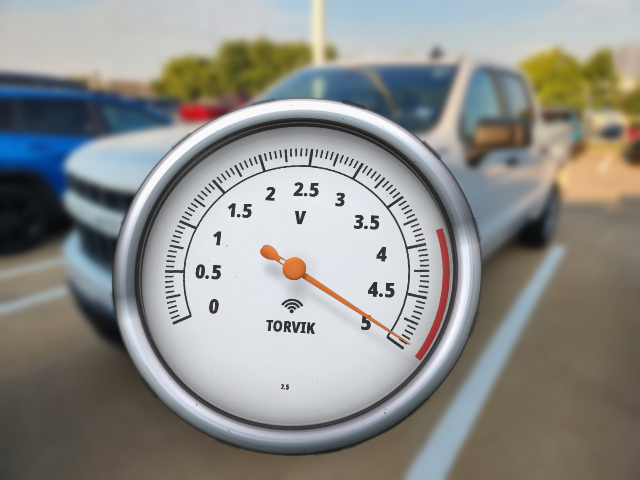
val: 4.95V
